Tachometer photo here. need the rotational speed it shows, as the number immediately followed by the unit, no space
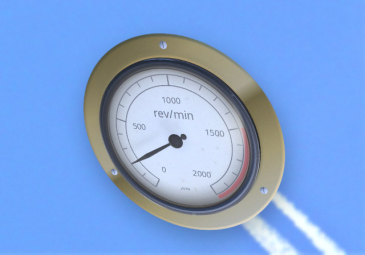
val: 200rpm
